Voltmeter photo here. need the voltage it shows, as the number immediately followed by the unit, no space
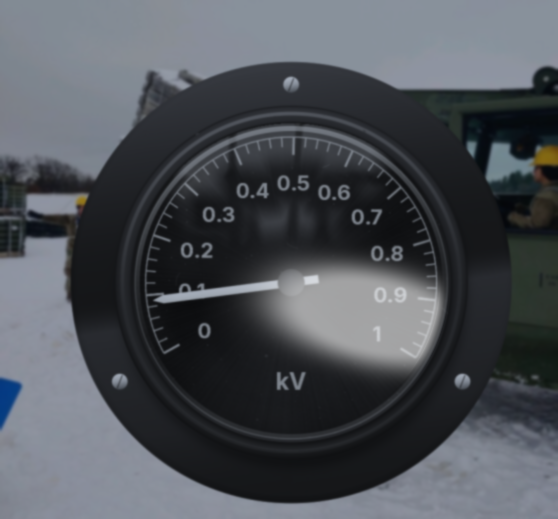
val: 0.09kV
